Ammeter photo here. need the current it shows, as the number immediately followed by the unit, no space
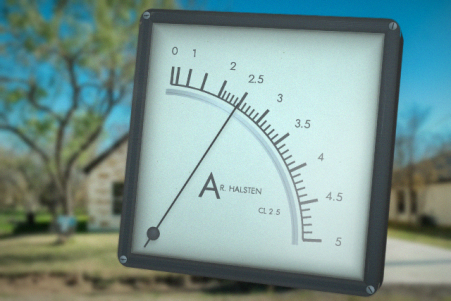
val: 2.5A
